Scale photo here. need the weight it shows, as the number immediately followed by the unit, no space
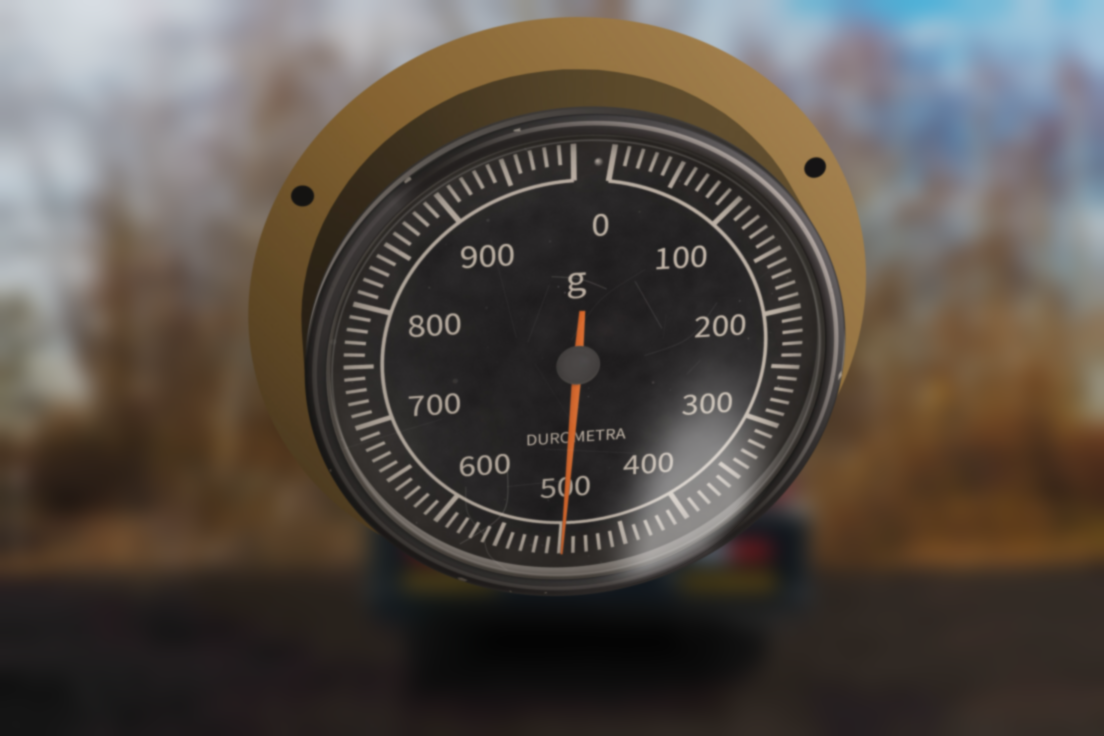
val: 500g
